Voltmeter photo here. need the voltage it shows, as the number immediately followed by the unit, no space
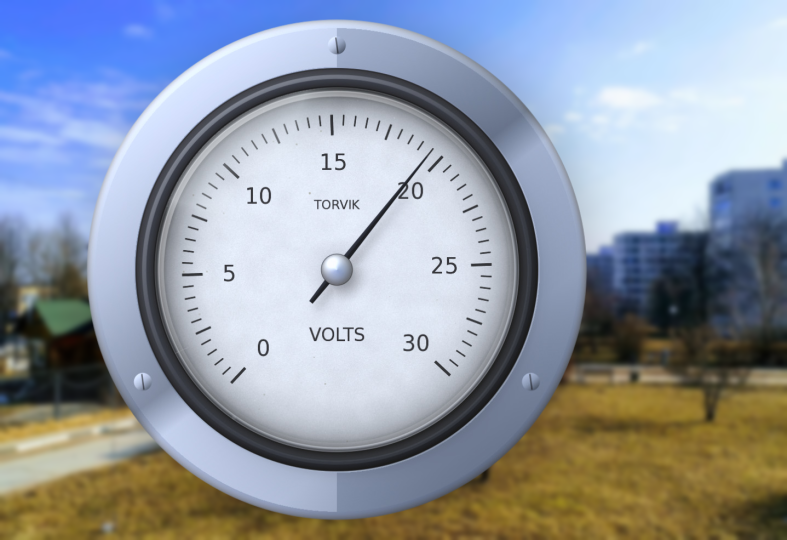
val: 19.5V
